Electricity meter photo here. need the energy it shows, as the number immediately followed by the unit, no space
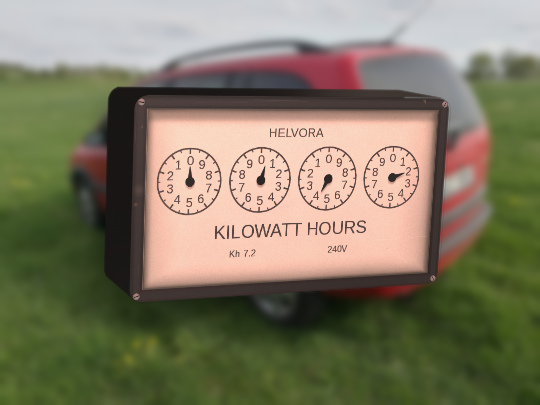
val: 42kWh
